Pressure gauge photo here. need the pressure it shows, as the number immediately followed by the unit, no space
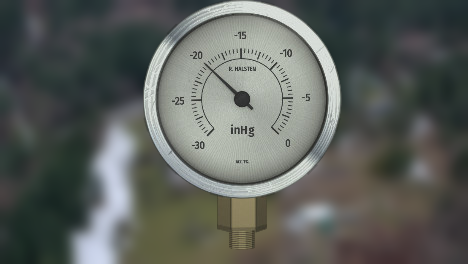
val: -20inHg
